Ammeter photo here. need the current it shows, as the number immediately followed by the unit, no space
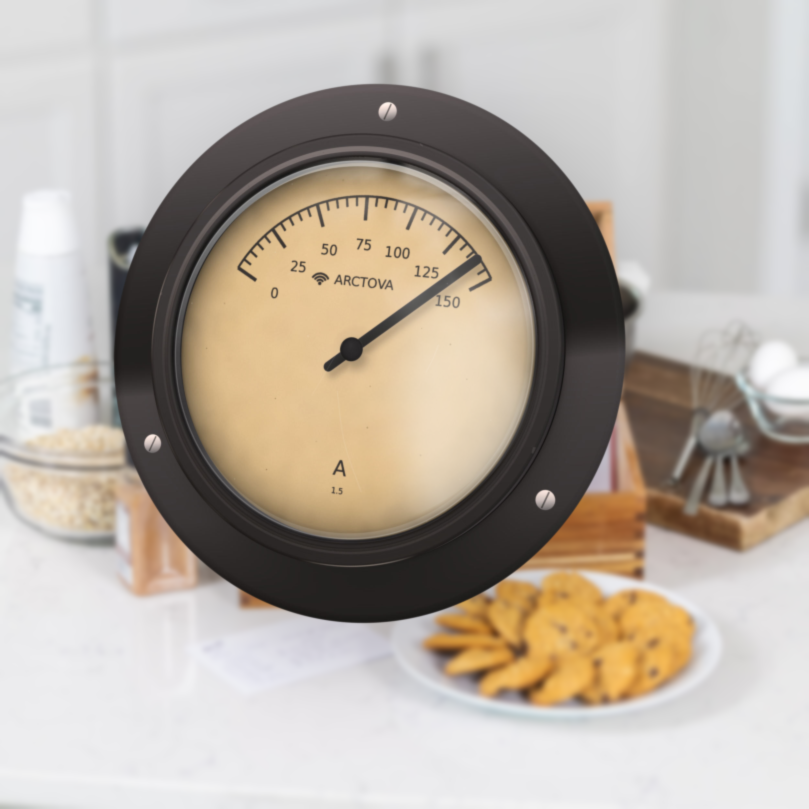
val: 140A
